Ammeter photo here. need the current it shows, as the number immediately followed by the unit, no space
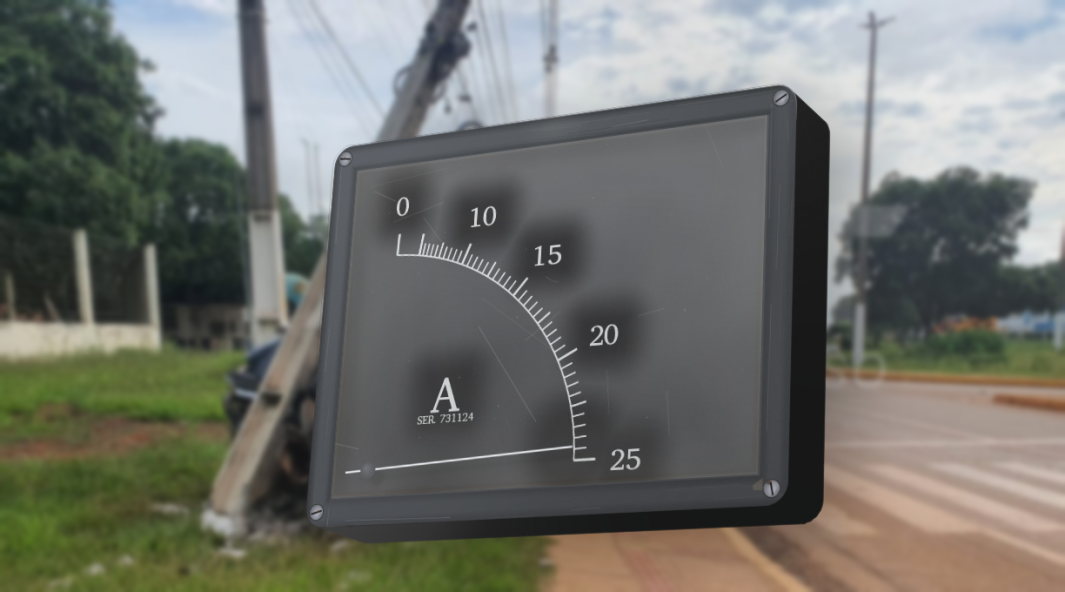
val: 24.5A
